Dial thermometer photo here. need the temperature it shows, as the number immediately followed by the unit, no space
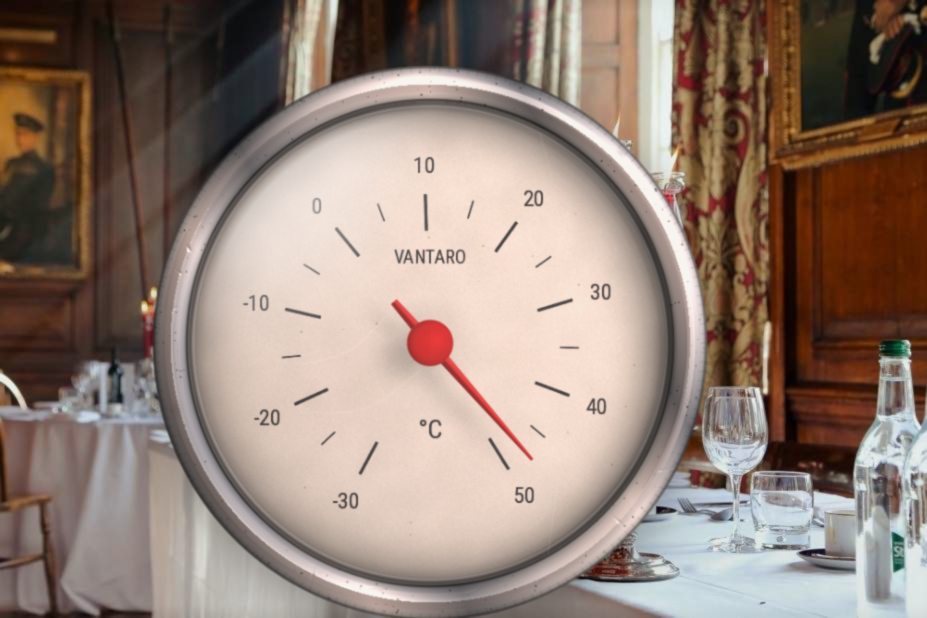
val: 47.5°C
